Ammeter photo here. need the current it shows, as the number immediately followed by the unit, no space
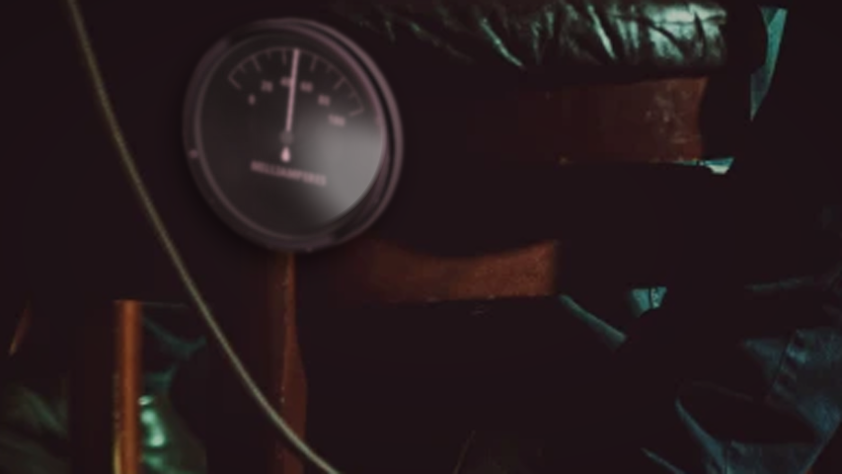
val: 50mA
